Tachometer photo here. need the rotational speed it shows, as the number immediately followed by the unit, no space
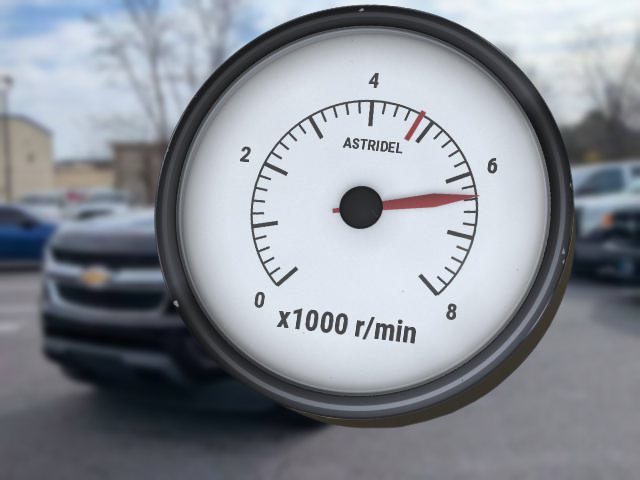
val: 6400rpm
